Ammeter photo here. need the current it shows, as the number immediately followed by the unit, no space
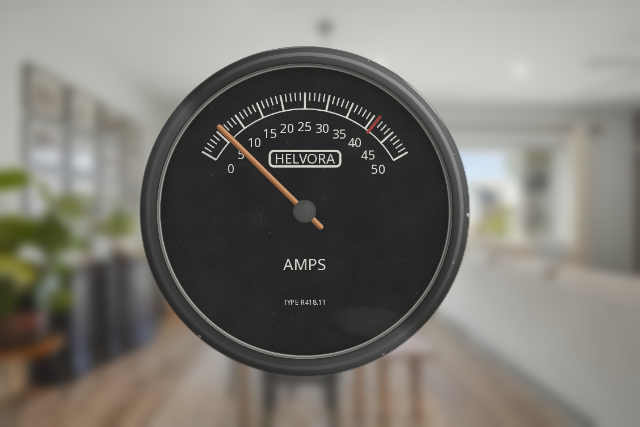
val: 6A
